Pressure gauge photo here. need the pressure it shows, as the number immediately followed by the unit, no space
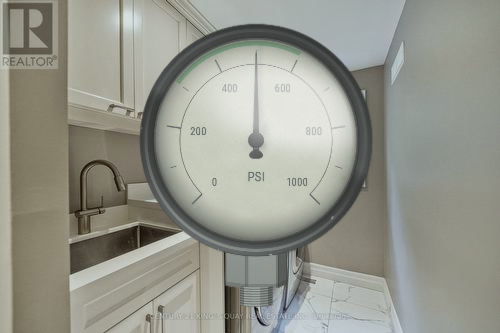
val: 500psi
